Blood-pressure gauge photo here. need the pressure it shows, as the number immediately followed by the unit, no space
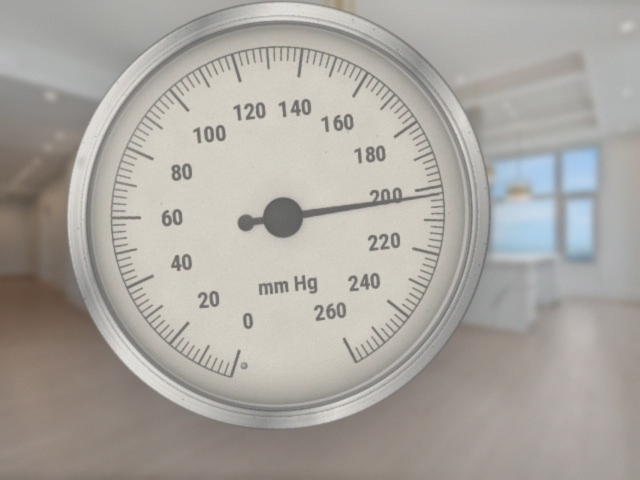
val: 202mmHg
